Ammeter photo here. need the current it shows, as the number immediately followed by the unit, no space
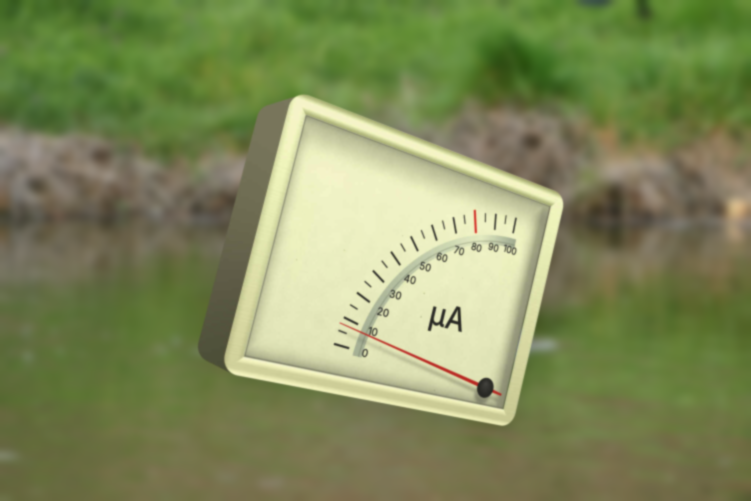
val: 7.5µA
